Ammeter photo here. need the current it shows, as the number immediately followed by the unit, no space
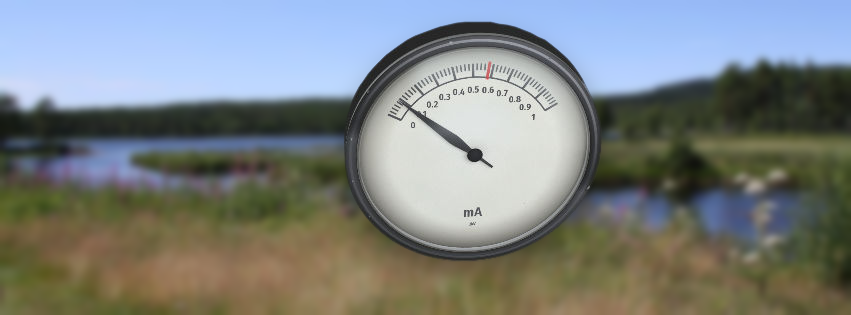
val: 0.1mA
